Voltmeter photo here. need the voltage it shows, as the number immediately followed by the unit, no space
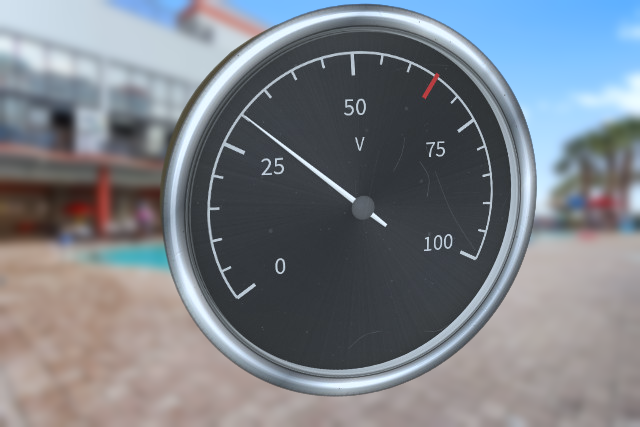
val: 30V
